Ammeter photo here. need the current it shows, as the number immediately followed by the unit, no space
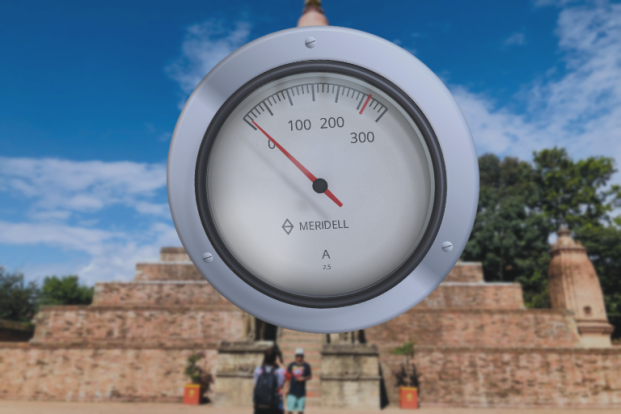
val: 10A
